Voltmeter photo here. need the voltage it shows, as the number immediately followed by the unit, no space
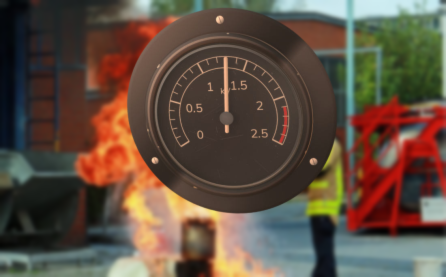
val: 1.3kV
